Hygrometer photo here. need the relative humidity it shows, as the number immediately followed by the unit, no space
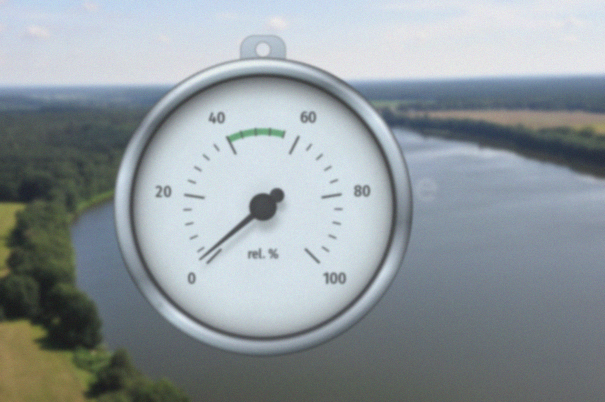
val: 2%
